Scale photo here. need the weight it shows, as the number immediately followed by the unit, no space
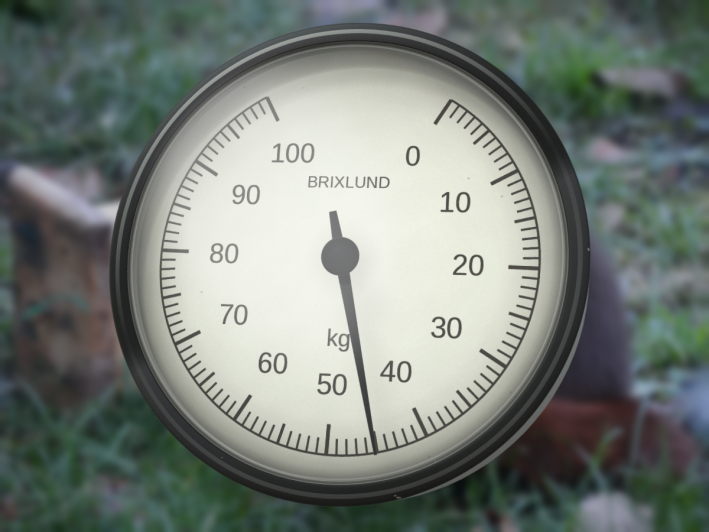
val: 45kg
